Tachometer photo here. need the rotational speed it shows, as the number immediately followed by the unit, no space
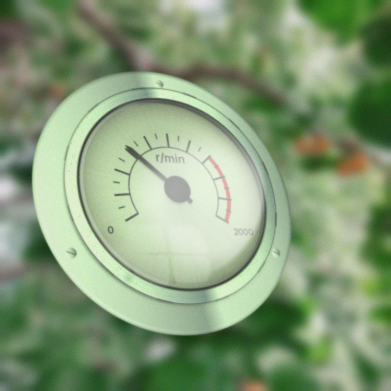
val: 600rpm
